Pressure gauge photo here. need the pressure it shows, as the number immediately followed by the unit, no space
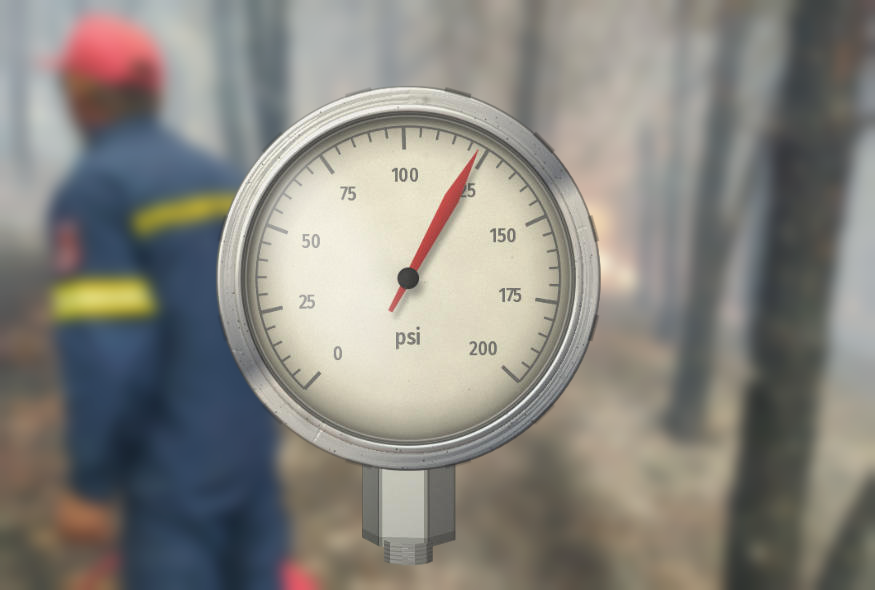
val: 122.5psi
